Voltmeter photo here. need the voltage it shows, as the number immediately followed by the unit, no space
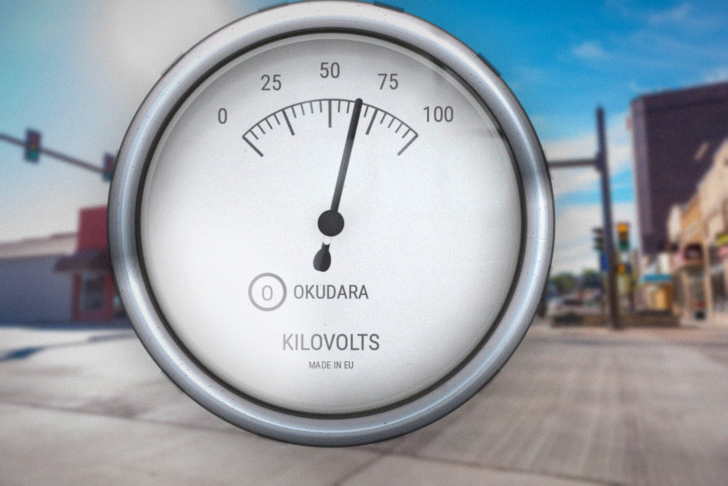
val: 65kV
